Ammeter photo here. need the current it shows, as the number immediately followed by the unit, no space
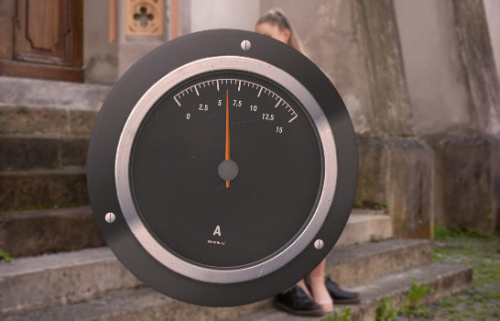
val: 6A
